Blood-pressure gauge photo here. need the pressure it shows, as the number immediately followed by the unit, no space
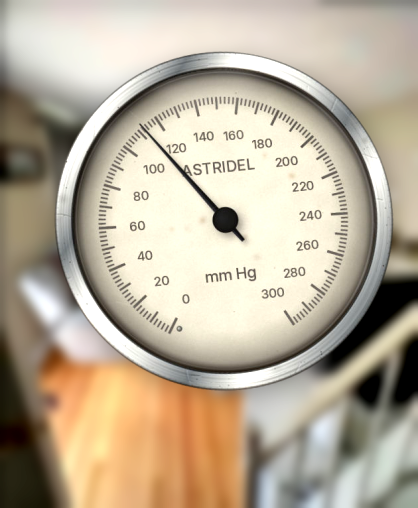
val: 112mmHg
